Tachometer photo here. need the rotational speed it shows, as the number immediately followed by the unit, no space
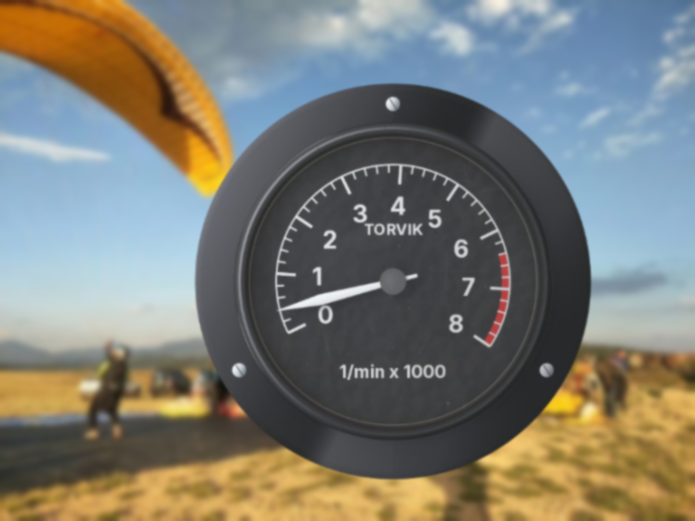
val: 400rpm
